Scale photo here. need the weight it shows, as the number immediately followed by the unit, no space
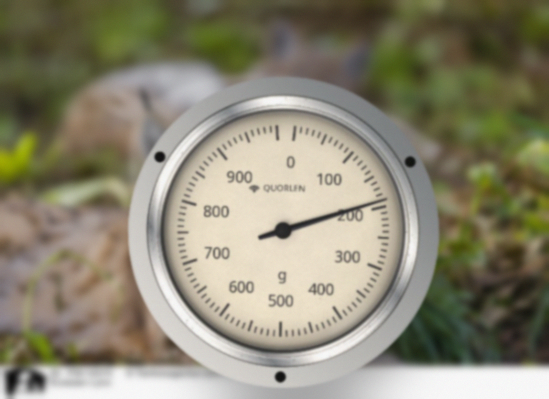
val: 190g
